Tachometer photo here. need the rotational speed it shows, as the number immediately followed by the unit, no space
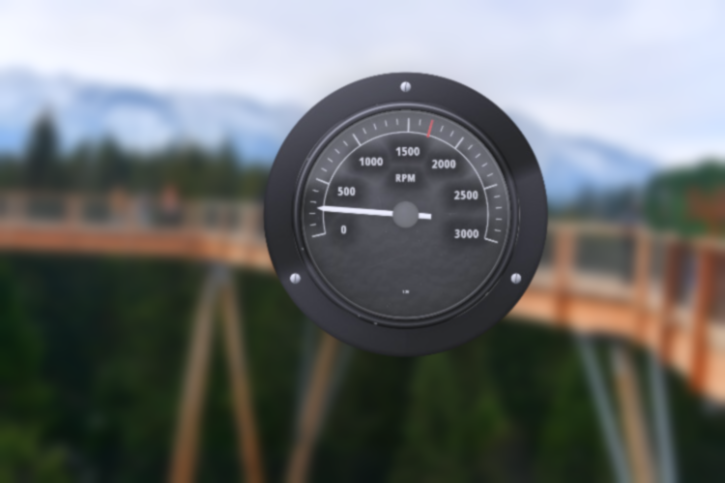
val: 250rpm
